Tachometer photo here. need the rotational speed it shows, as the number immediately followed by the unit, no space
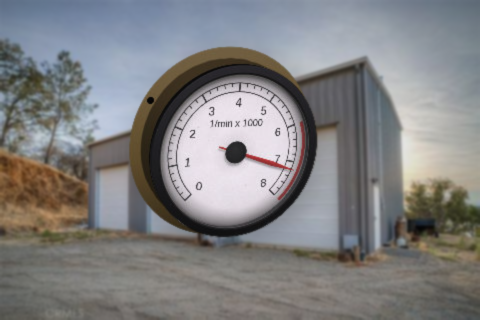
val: 7200rpm
